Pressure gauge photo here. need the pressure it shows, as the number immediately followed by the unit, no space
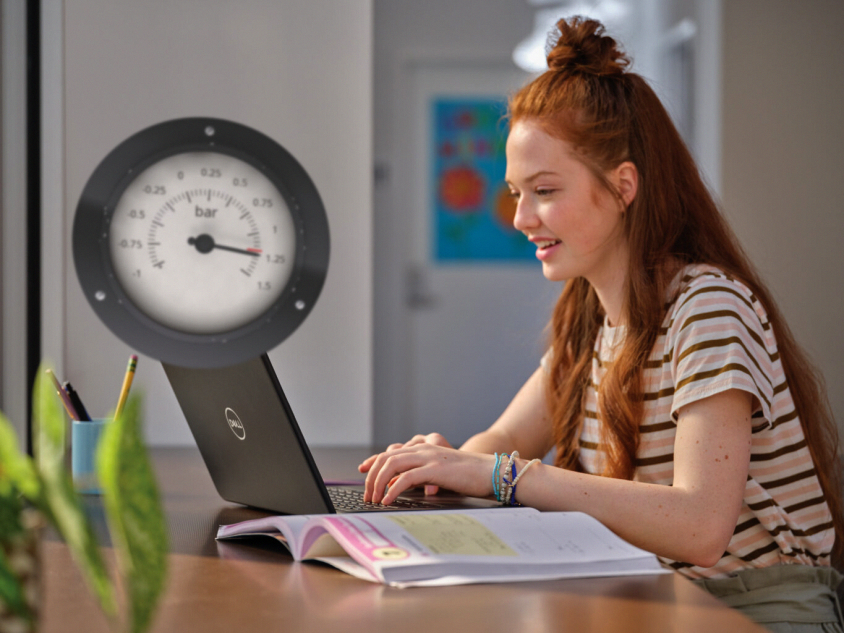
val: 1.25bar
